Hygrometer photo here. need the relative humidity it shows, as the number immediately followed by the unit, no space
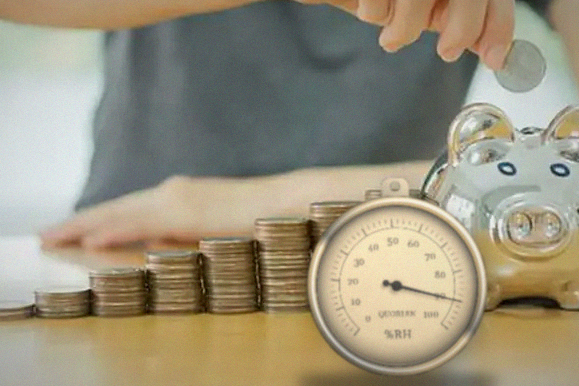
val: 90%
